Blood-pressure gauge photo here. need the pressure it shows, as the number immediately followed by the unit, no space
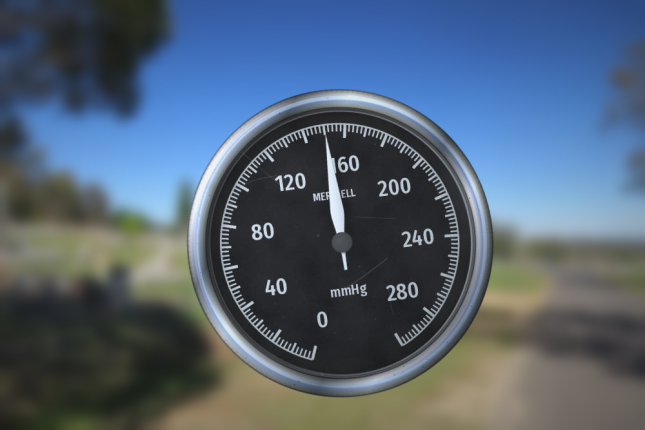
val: 150mmHg
